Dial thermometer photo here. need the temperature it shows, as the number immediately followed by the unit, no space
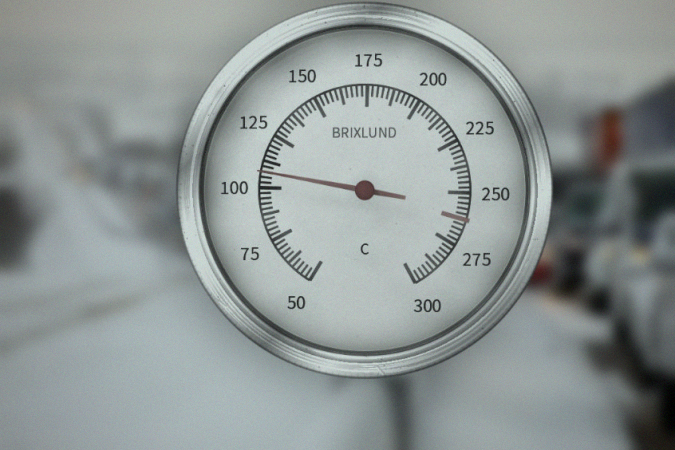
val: 107.5°C
